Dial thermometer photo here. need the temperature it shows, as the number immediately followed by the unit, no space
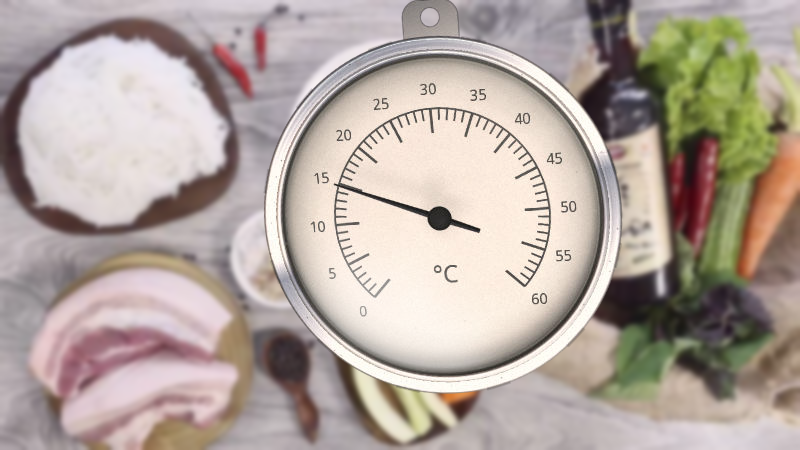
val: 15°C
